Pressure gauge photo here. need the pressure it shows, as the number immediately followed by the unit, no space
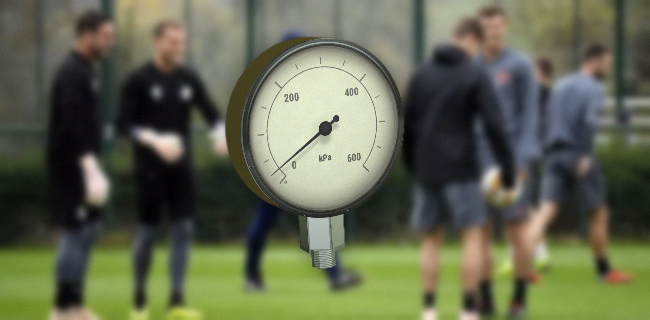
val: 25kPa
